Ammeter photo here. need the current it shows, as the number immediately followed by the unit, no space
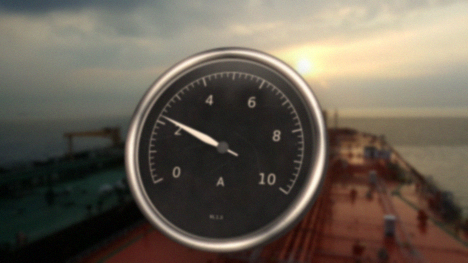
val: 2.2A
